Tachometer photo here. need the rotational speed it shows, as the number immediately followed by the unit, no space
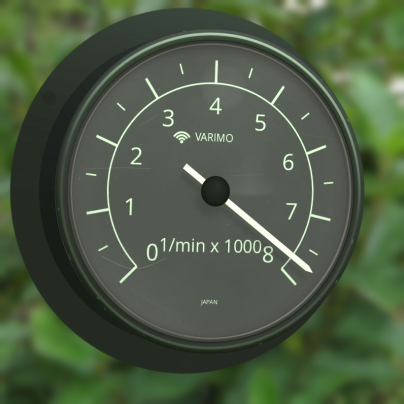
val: 7750rpm
